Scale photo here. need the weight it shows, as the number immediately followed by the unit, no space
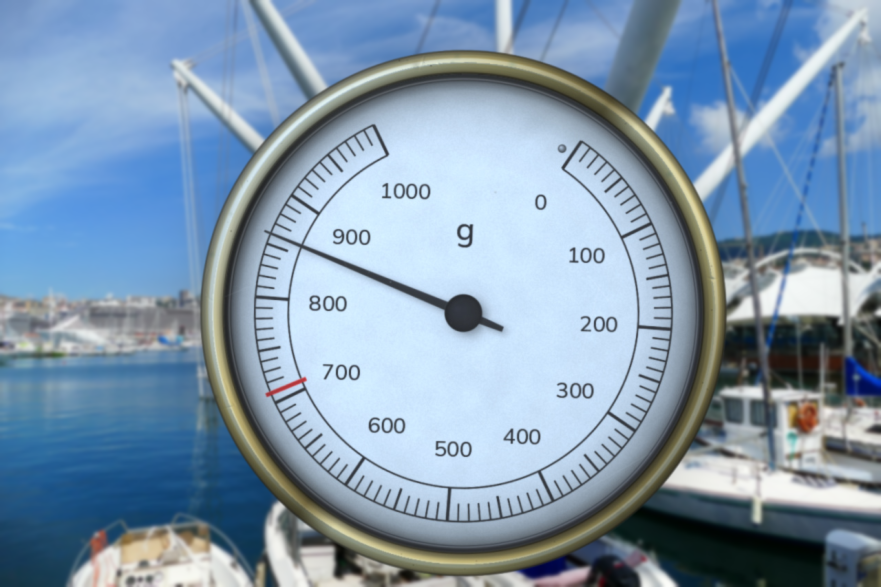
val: 860g
